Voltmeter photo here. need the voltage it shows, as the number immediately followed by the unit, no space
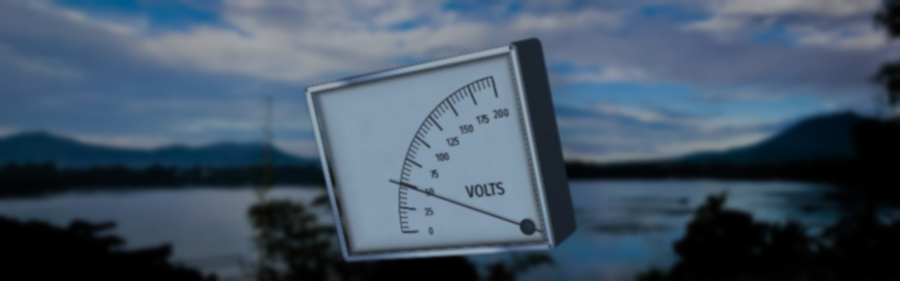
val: 50V
